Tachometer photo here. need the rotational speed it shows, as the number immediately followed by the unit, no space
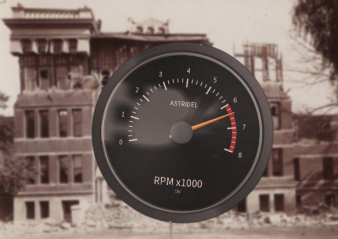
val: 6400rpm
